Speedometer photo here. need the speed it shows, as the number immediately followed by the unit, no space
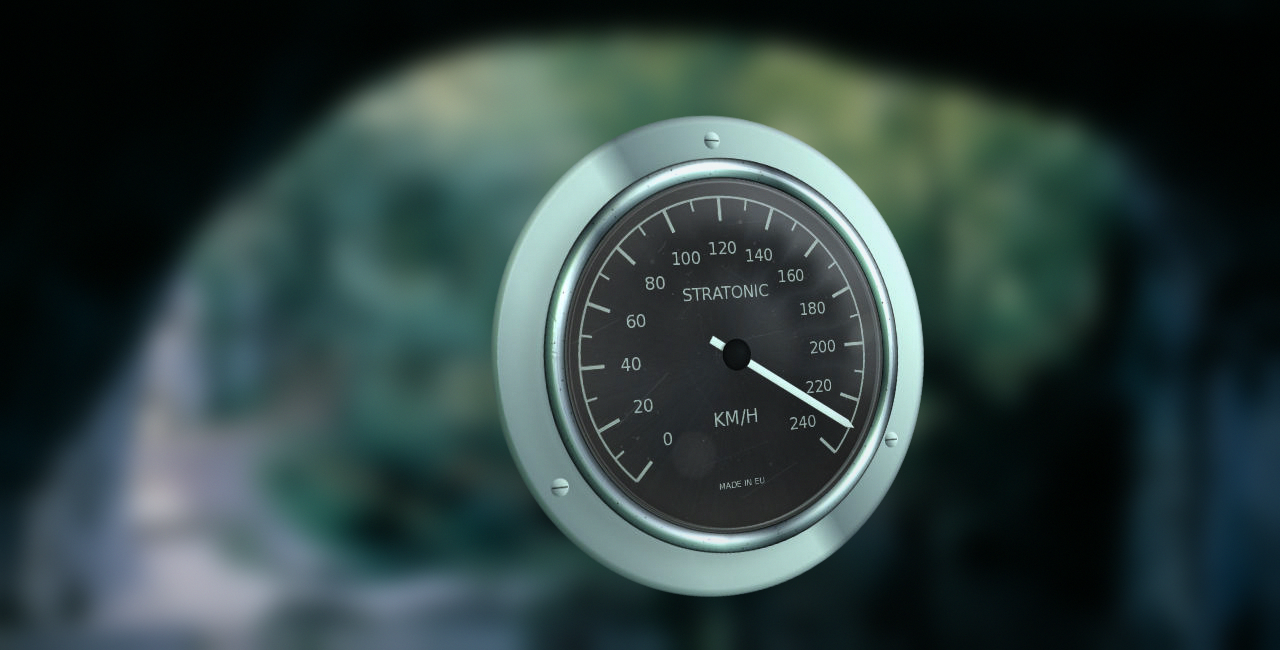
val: 230km/h
